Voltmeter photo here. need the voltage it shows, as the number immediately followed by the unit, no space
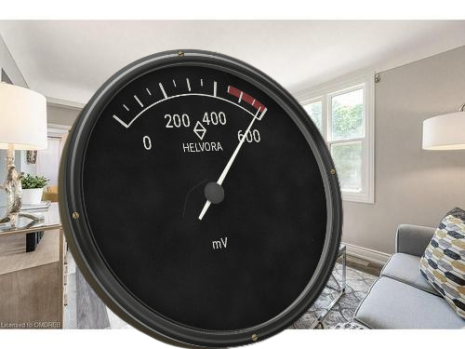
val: 575mV
